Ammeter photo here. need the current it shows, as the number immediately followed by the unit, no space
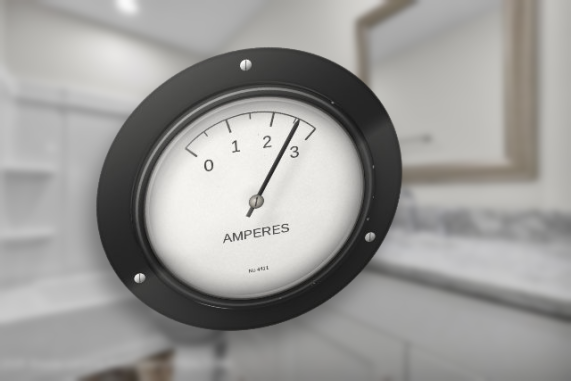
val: 2.5A
